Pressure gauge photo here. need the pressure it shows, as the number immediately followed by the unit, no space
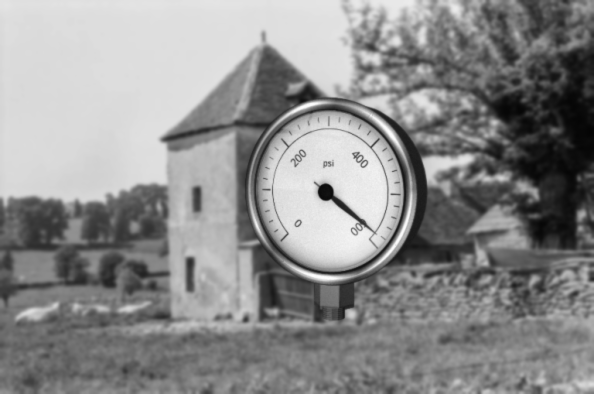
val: 580psi
